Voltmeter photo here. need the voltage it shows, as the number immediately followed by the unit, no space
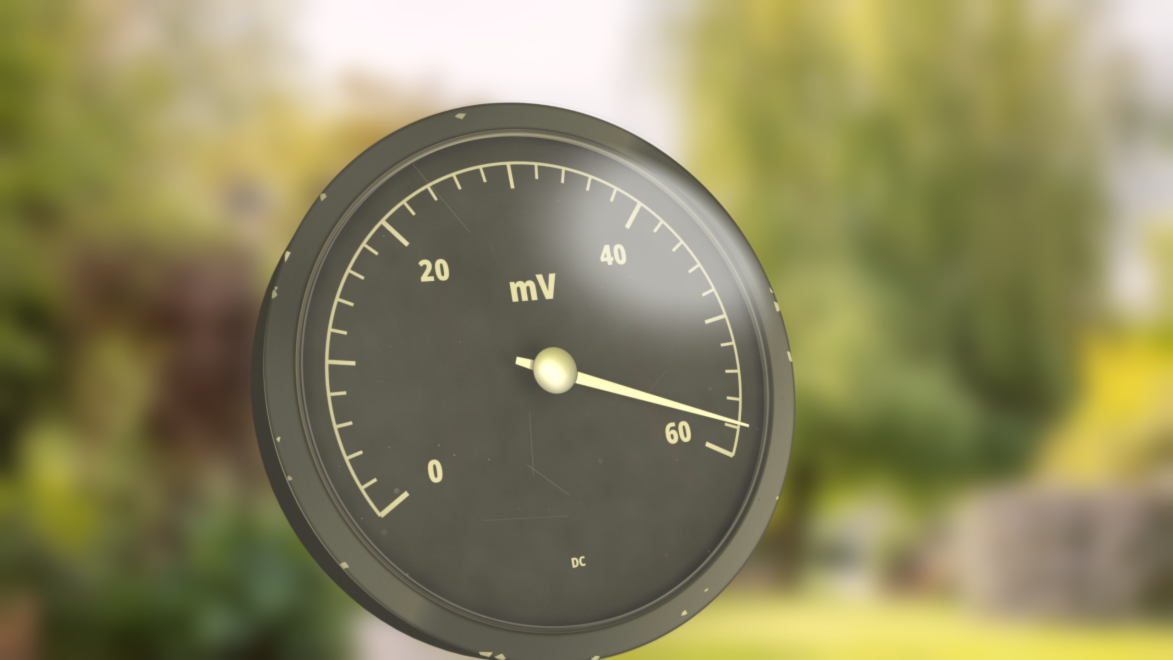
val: 58mV
